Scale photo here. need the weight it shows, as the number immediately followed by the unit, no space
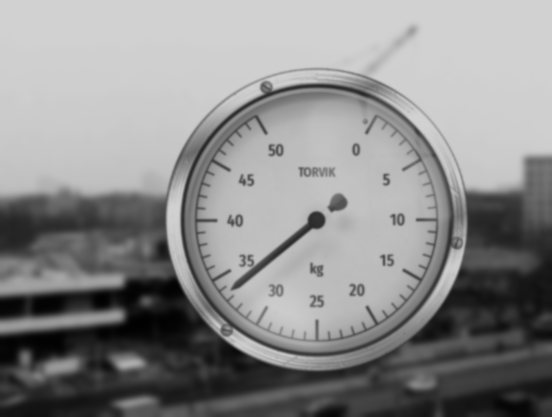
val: 33.5kg
